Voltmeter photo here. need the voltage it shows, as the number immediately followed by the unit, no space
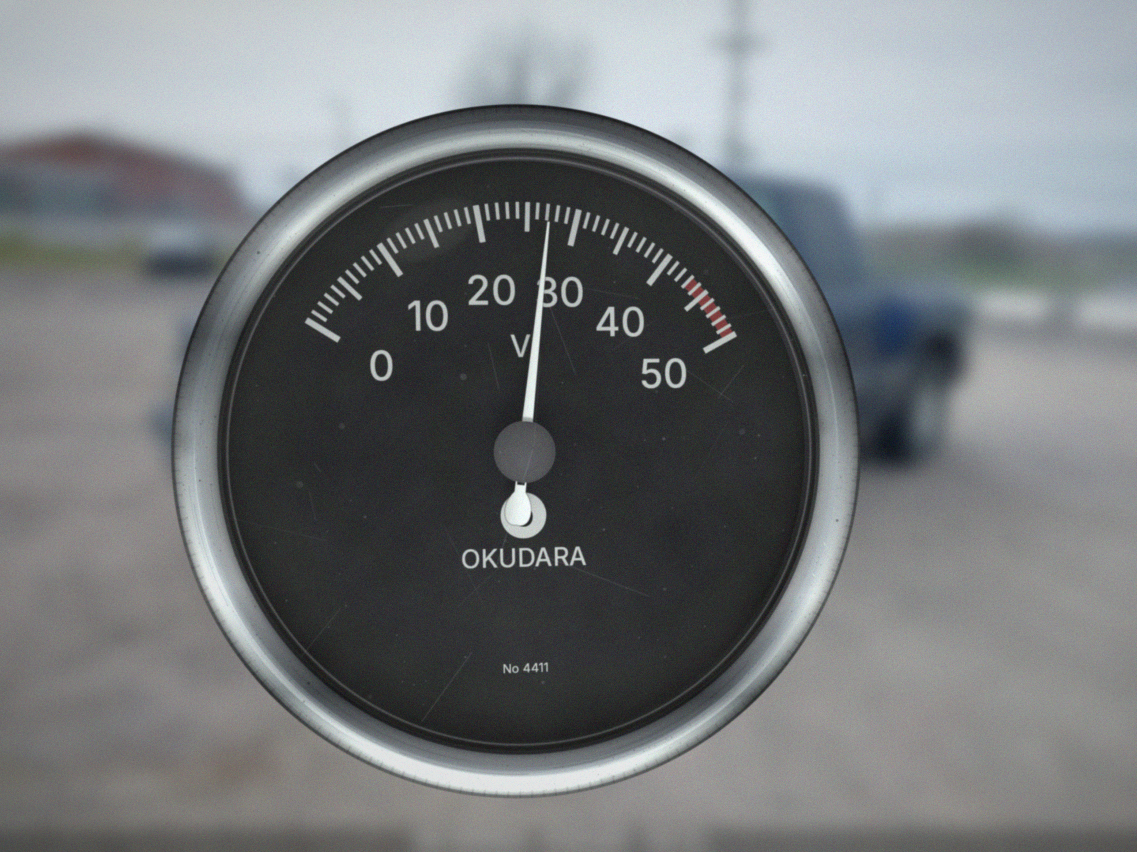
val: 27V
